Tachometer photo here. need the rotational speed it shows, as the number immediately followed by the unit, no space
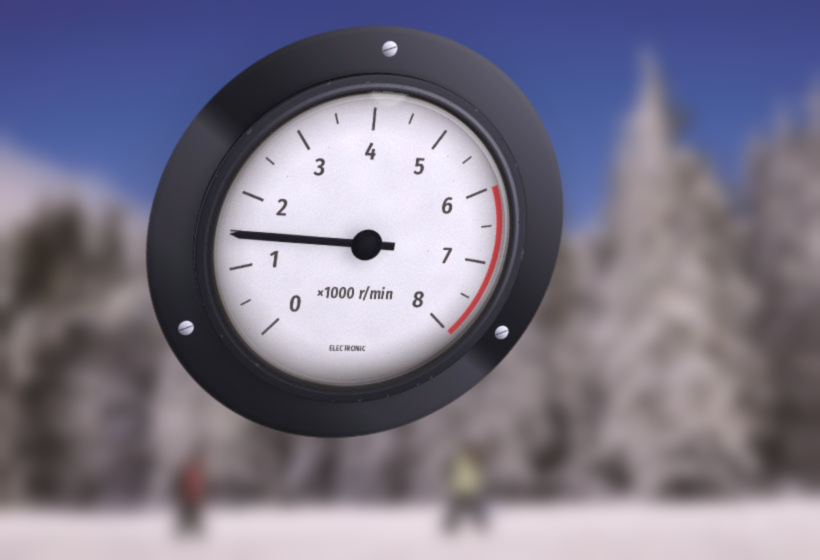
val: 1500rpm
